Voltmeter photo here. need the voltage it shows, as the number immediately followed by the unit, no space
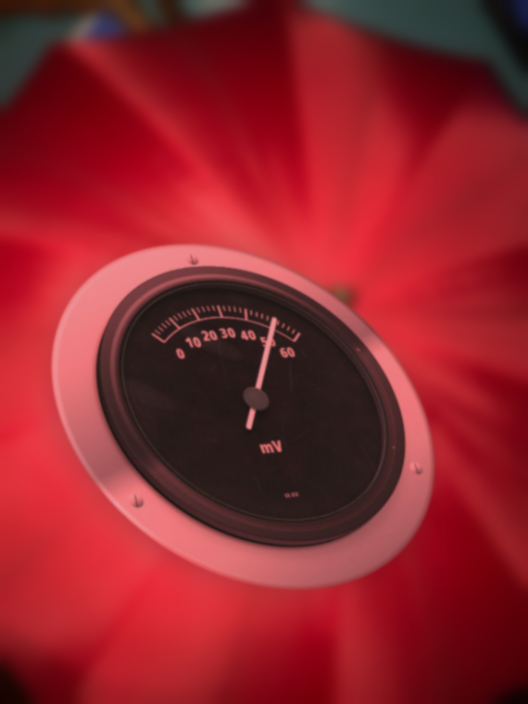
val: 50mV
